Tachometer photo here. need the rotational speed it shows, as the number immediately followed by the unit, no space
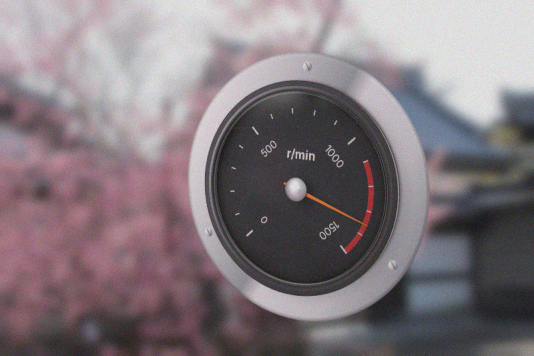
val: 1350rpm
